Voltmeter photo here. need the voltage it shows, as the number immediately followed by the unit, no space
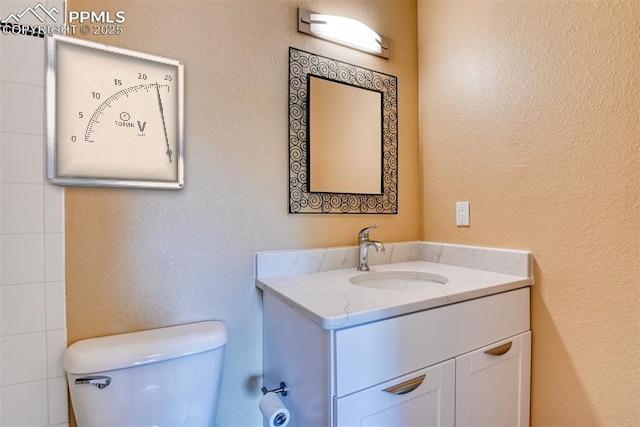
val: 22.5V
